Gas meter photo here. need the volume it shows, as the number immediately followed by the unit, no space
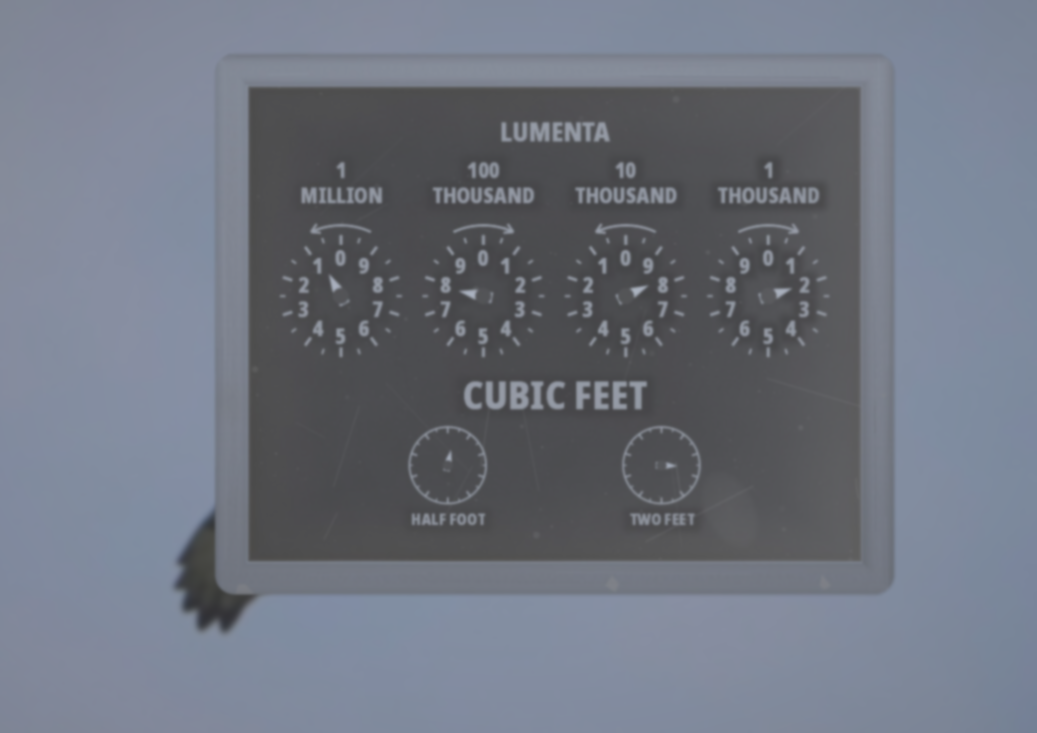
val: 78200ft³
